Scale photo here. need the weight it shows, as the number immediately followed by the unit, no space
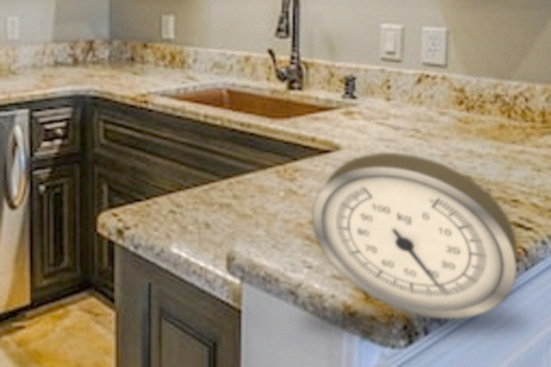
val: 40kg
